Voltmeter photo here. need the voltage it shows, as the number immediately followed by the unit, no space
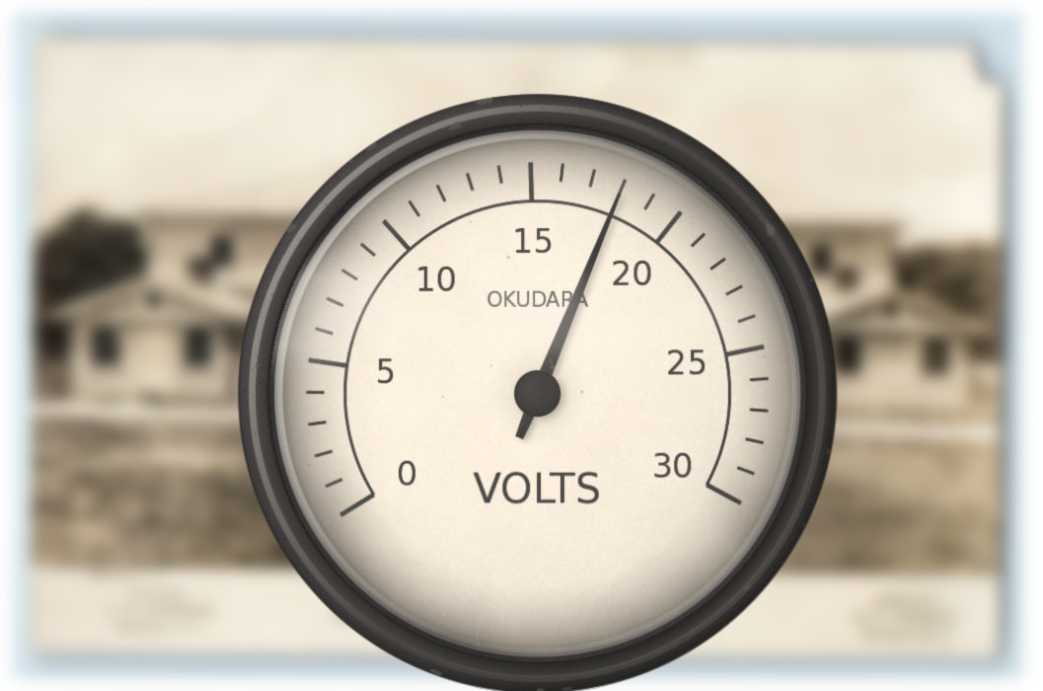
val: 18V
